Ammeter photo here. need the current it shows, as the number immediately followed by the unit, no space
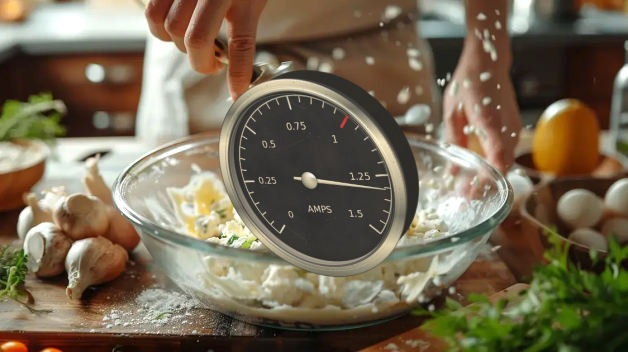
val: 1.3A
